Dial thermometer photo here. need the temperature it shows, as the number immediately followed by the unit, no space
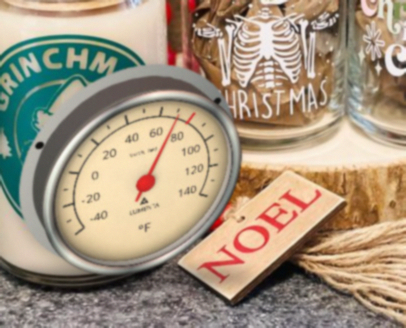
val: 70°F
